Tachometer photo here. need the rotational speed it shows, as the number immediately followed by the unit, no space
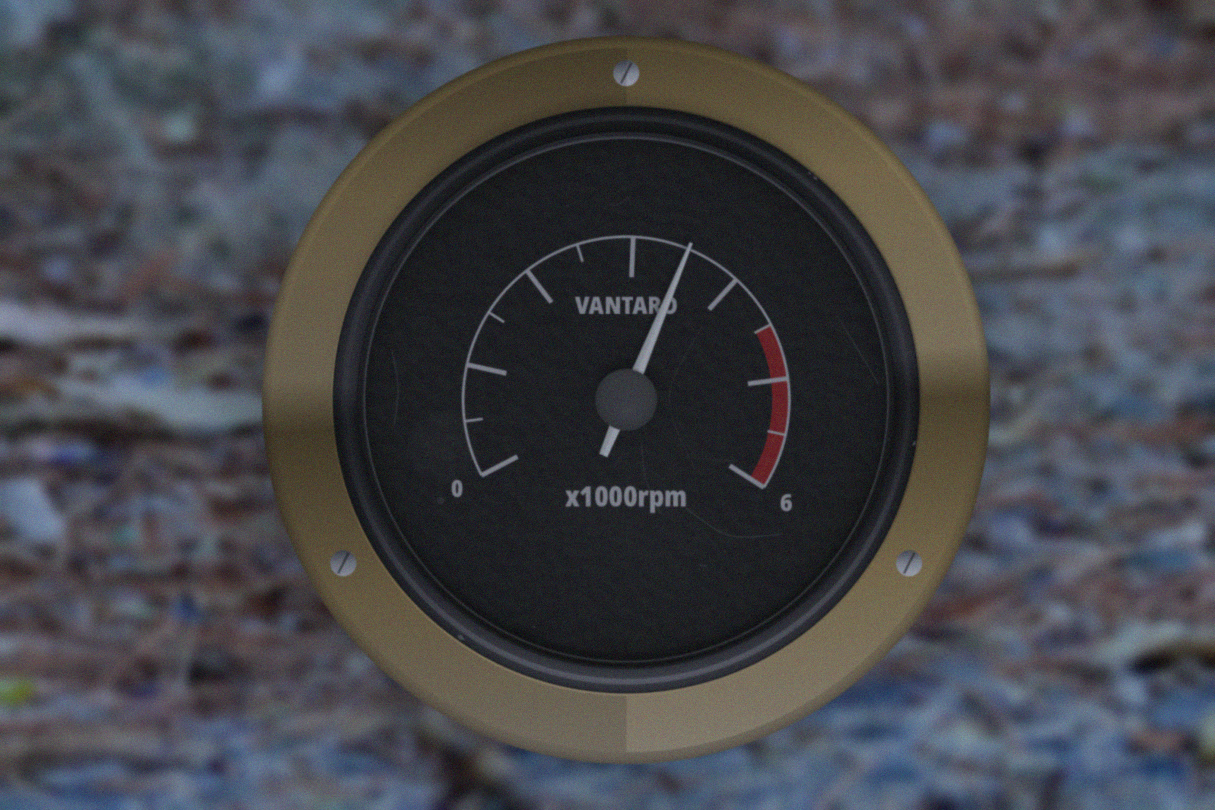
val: 3500rpm
